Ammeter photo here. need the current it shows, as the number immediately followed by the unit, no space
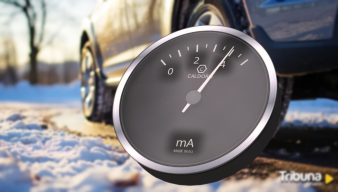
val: 4mA
